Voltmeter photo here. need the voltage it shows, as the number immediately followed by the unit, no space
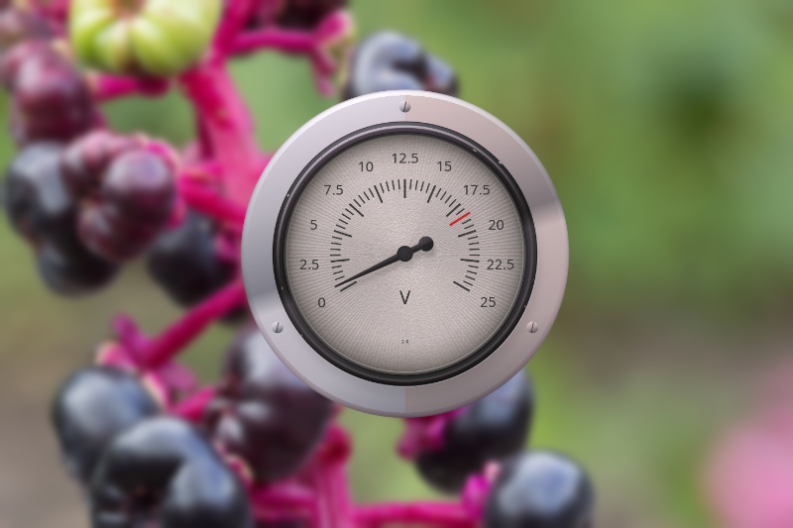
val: 0.5V
